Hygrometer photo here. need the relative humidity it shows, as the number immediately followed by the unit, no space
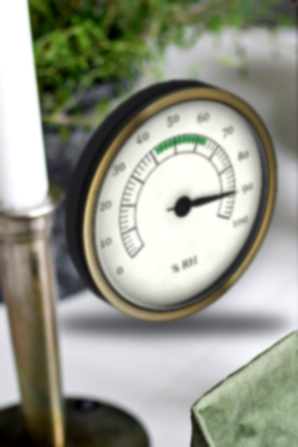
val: 90%
